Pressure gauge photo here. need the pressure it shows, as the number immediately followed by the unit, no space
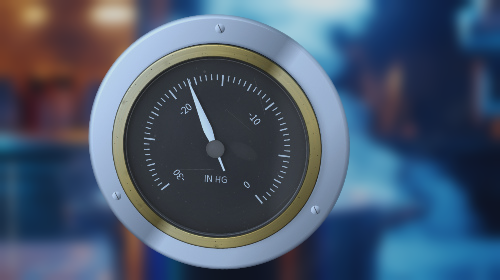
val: -18inHg
